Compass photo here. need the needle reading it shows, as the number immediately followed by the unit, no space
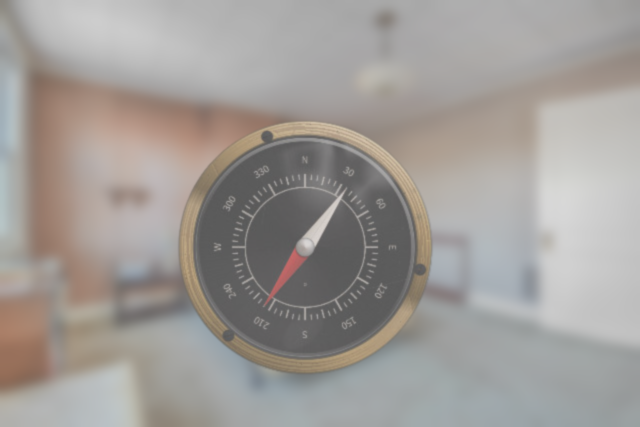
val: 215°
